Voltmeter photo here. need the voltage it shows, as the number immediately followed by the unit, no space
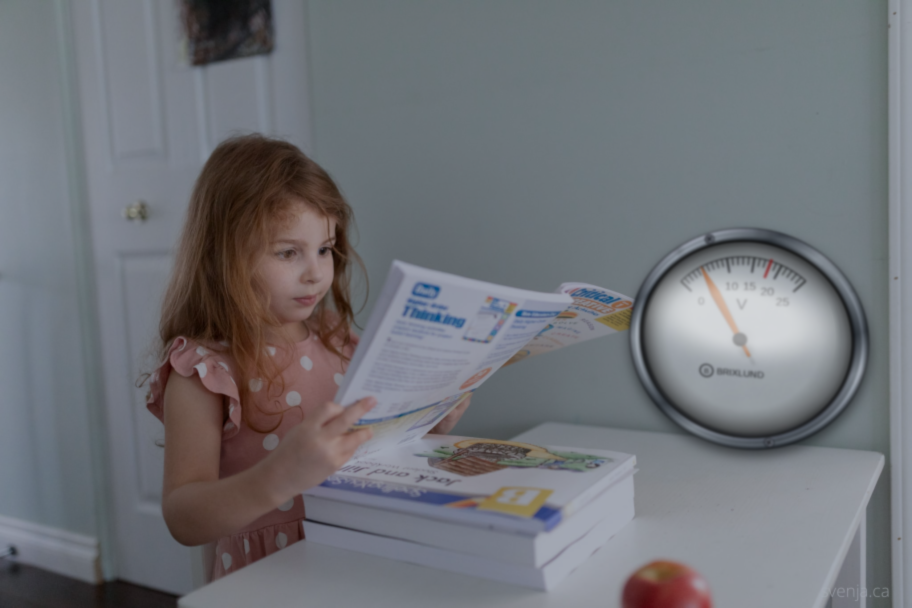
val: 5V
